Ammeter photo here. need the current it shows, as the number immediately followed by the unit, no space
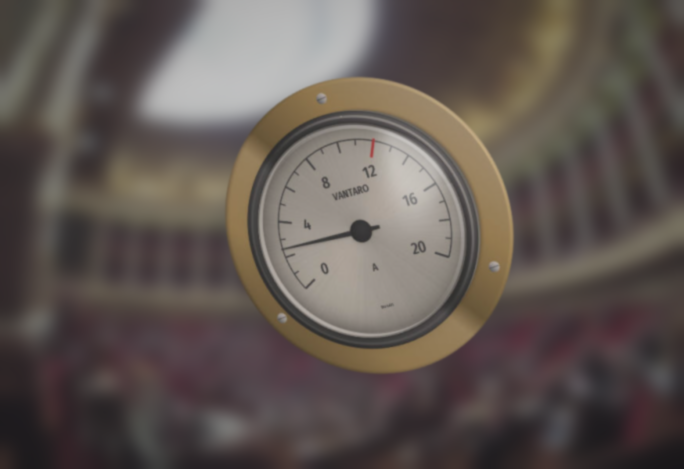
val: 2.5A
